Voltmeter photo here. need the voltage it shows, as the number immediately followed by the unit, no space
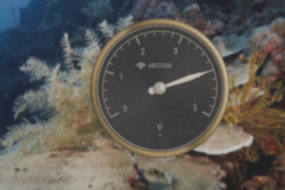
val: 4V
